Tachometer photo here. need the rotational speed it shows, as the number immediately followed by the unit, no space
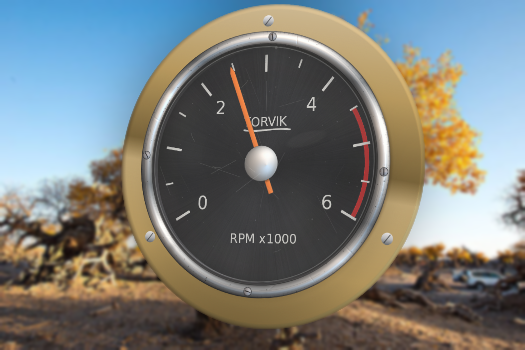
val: 2500rpm
